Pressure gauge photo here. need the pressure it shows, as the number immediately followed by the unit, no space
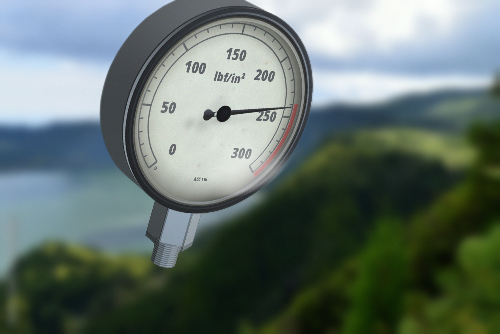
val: 240psi
